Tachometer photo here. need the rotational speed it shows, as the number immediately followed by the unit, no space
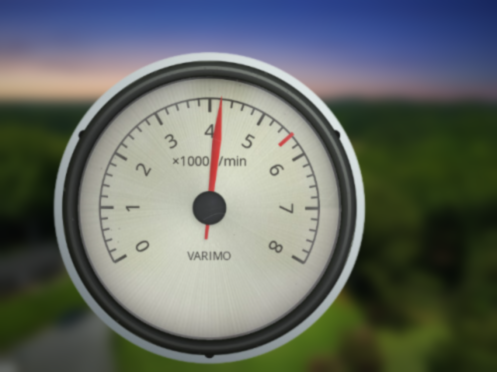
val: 4200rpm
